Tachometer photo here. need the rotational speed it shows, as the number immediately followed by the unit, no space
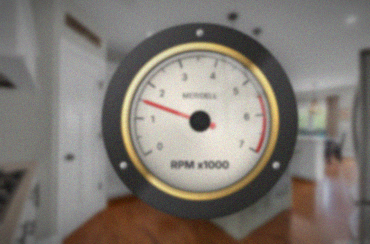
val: 1500rpm
